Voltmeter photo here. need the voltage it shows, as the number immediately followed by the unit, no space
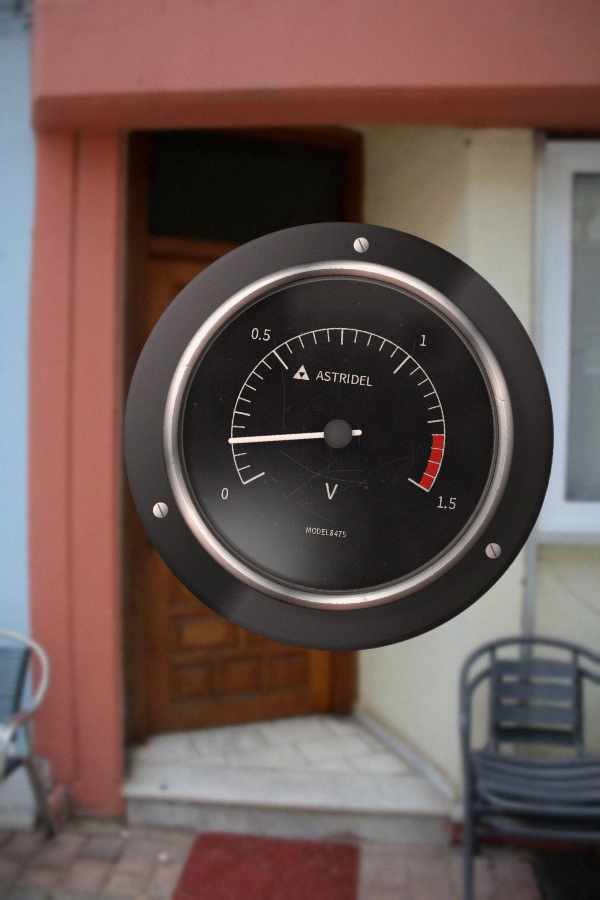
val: 0.15V
